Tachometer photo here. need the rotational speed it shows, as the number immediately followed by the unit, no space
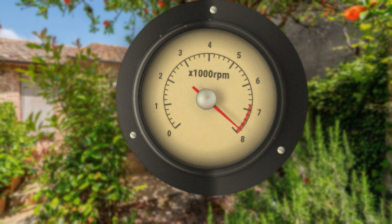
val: 7800rpm
